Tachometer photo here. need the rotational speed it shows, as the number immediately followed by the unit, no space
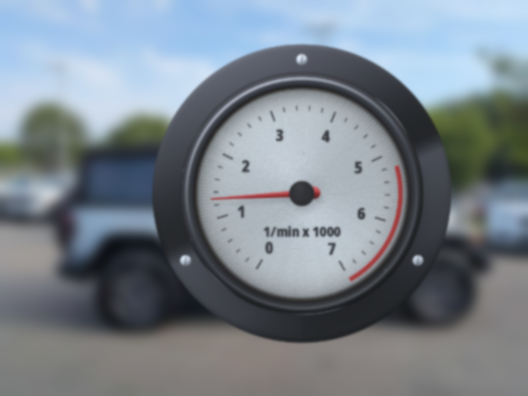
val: 1300rpm
